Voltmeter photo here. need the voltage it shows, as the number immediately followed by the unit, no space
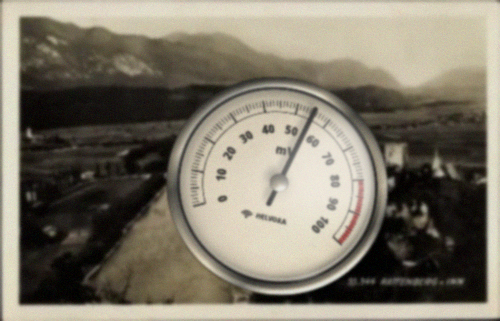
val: 55mV
